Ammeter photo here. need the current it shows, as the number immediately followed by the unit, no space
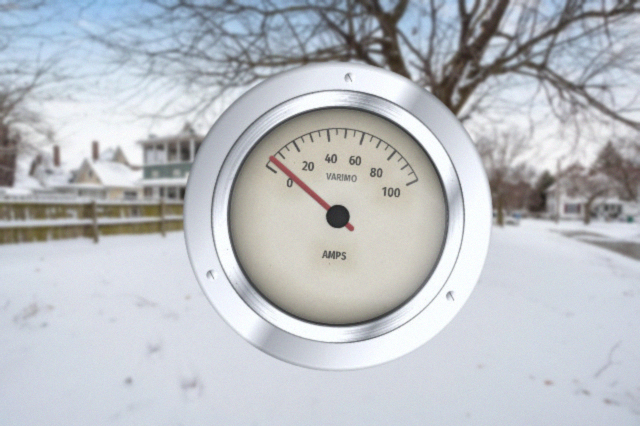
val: 5A
